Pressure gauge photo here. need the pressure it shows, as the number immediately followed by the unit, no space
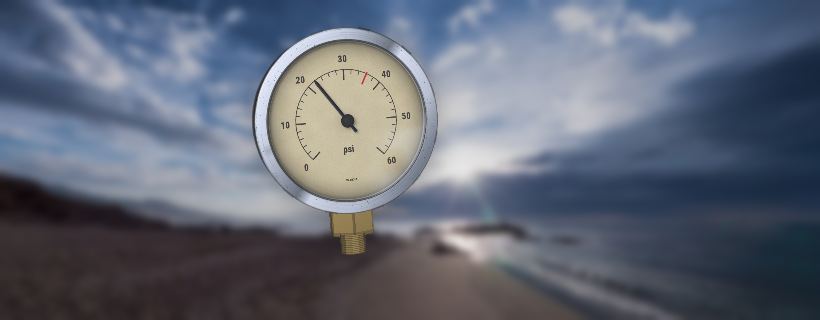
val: 22psi
